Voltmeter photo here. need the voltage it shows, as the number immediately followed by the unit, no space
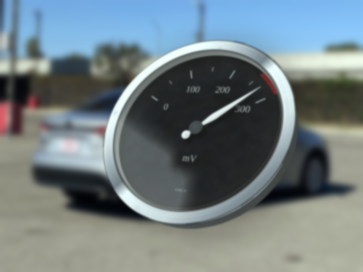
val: 275mV
